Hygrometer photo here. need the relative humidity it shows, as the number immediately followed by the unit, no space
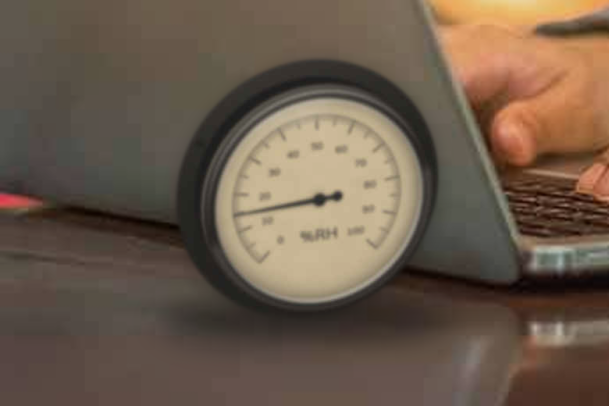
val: 15%
